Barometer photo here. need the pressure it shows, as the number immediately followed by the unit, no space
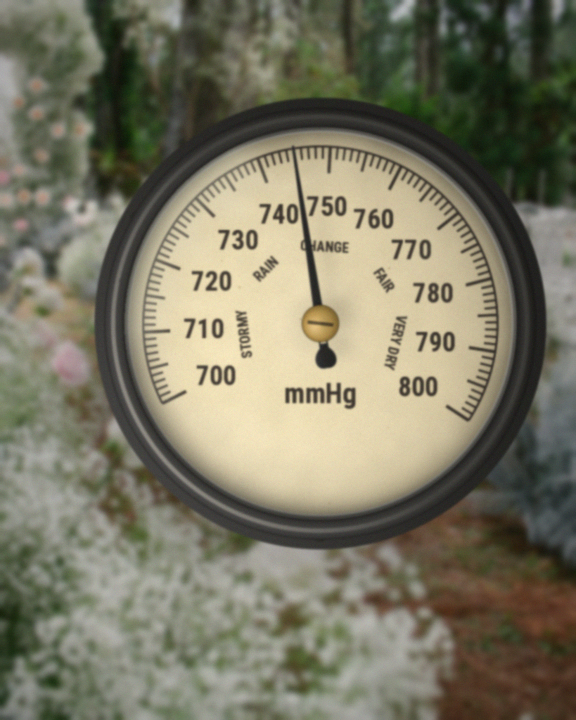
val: 745mmHg
